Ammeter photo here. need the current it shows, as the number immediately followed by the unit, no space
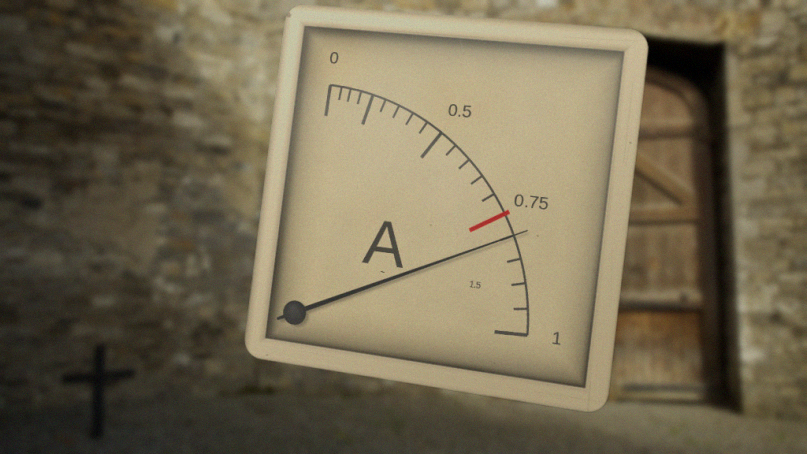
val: 0.8A
